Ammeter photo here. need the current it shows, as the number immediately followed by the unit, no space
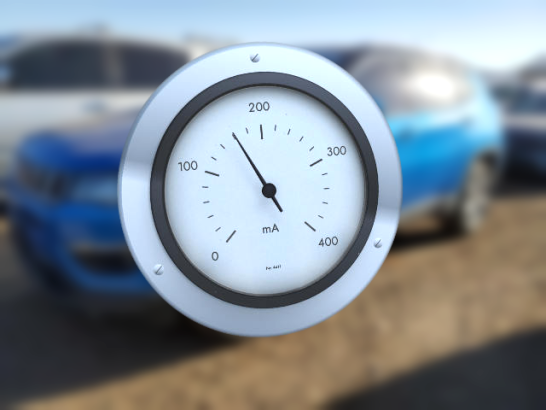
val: 160mA
